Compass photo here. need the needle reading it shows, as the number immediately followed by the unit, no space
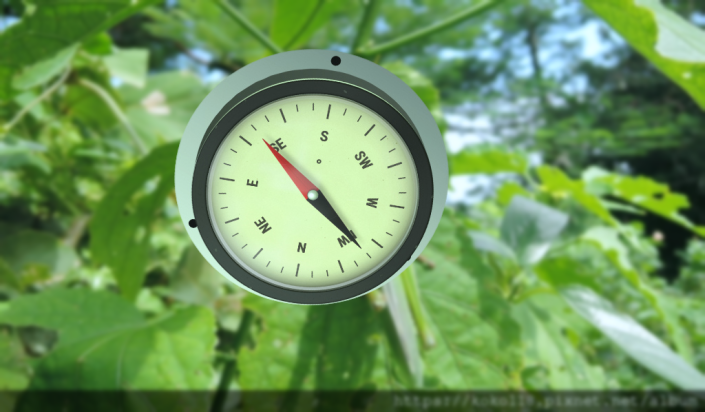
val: 130°
